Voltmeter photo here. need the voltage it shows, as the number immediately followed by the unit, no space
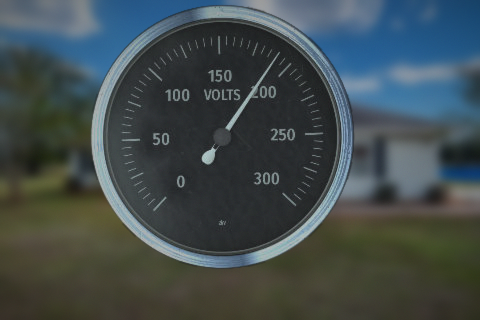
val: 190V
